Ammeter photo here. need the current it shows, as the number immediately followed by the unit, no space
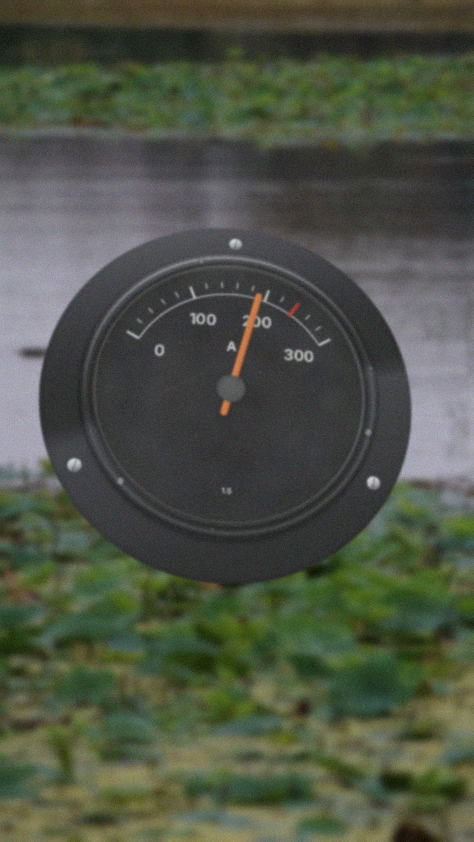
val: 190A
